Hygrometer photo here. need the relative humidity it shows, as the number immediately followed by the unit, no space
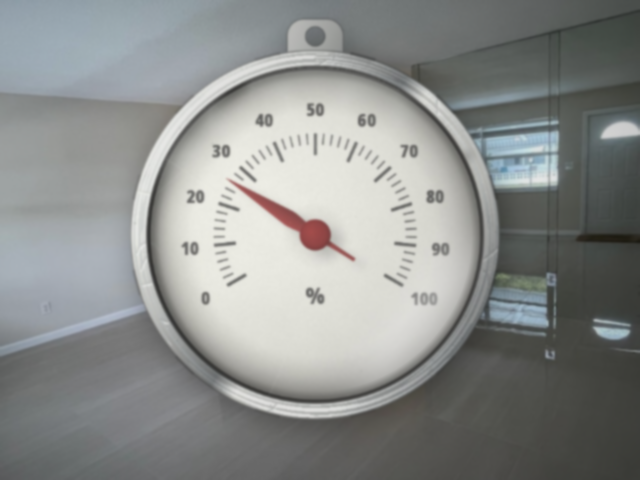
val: 26%
